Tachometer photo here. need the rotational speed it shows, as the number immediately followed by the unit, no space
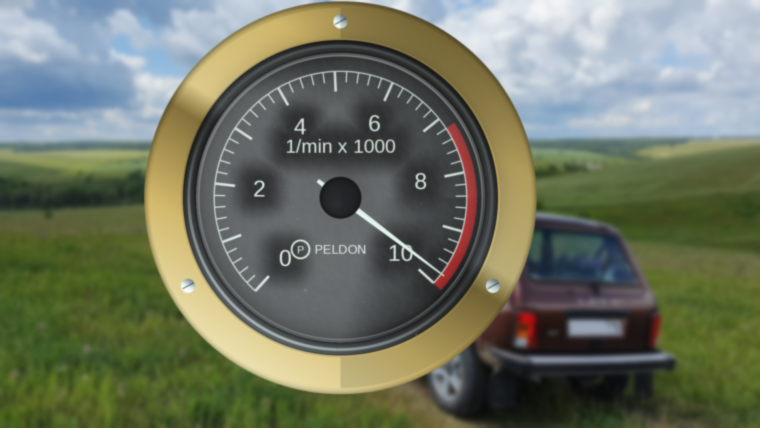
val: 9800rpm
